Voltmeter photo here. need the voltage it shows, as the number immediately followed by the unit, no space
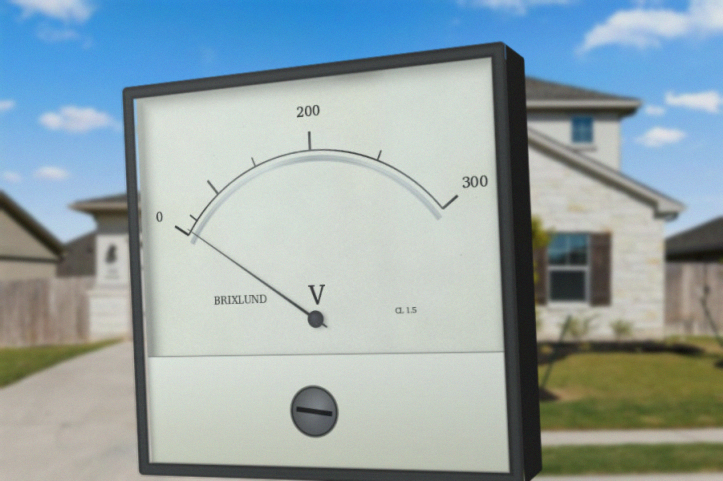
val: 25V
